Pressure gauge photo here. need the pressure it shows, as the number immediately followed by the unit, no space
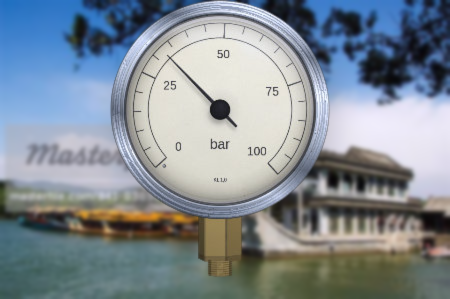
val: 32.5bar
